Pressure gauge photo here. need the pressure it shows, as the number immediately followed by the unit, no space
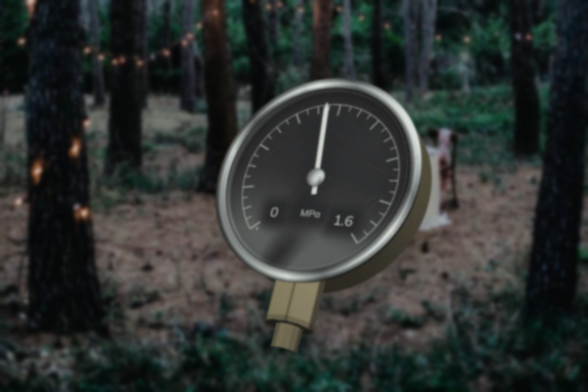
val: 0.75MPa
